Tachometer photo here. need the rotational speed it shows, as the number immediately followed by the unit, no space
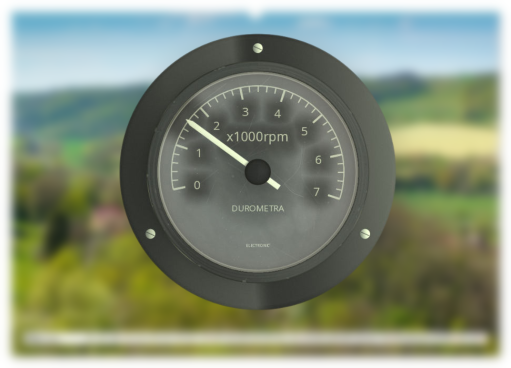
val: 1600rpm
